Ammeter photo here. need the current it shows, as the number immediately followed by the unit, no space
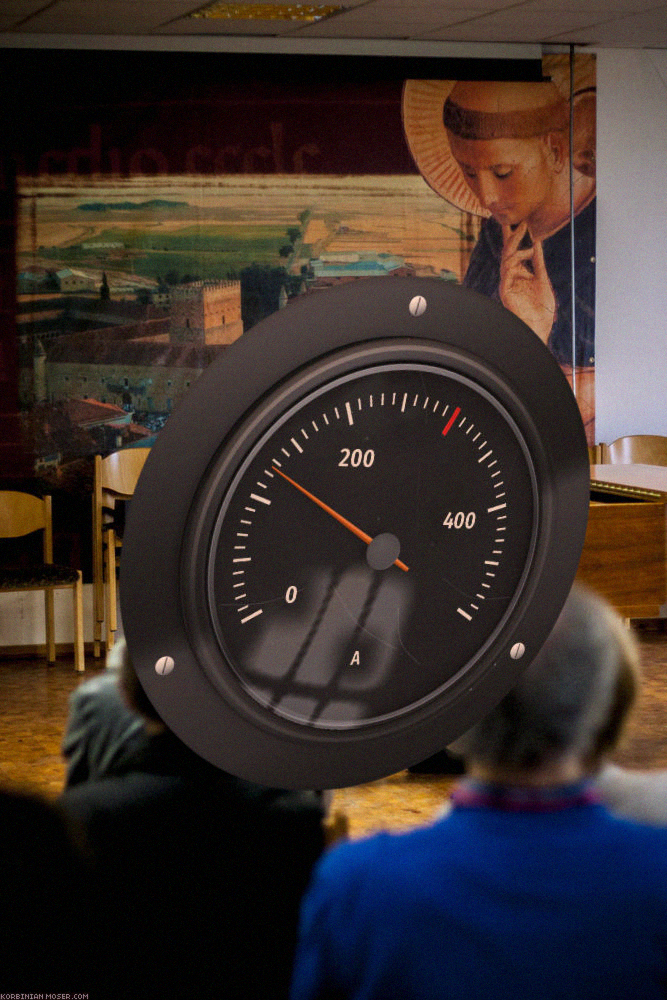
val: 125A
